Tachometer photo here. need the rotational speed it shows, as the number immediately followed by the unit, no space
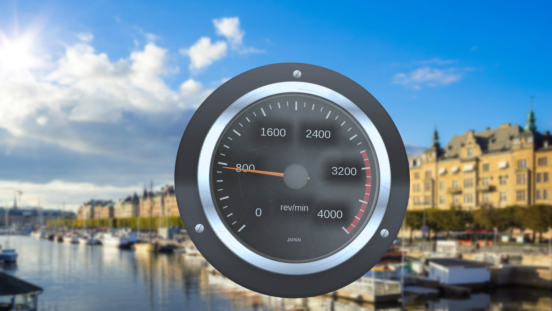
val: 750rpm
